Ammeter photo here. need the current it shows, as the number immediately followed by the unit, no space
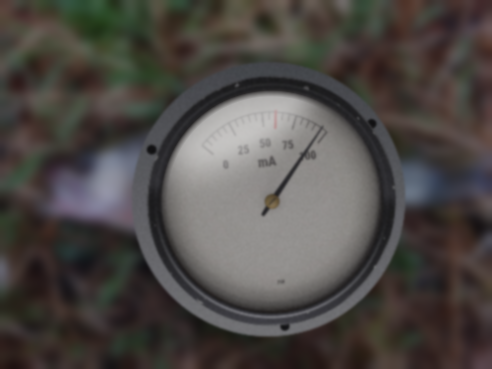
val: 95mA
